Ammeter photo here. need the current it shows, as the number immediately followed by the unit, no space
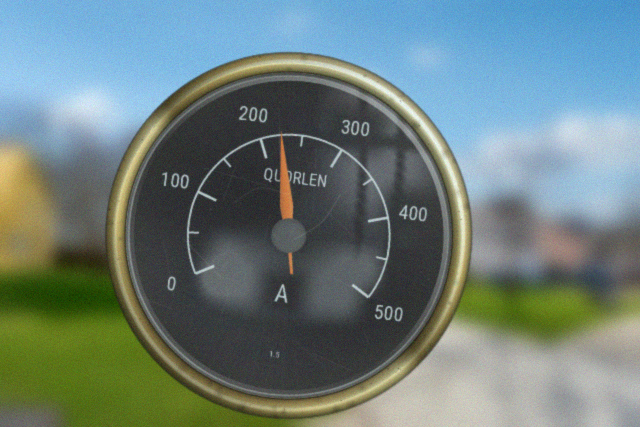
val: 225A
